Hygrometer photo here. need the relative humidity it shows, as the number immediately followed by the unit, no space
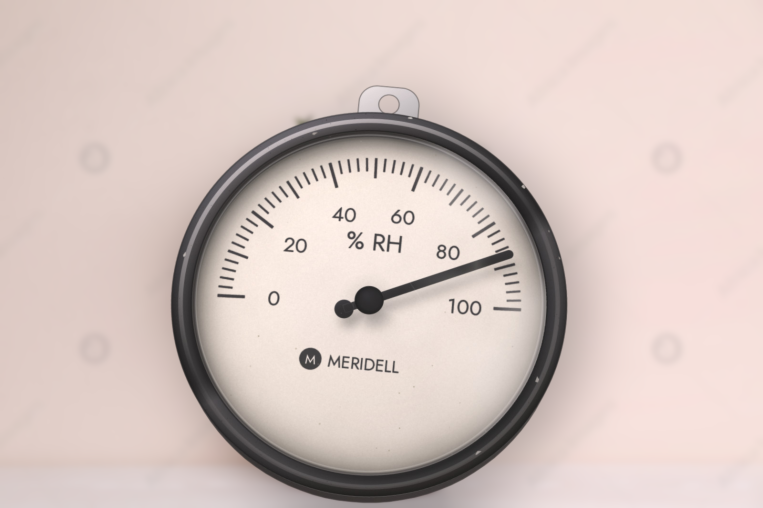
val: 88%
